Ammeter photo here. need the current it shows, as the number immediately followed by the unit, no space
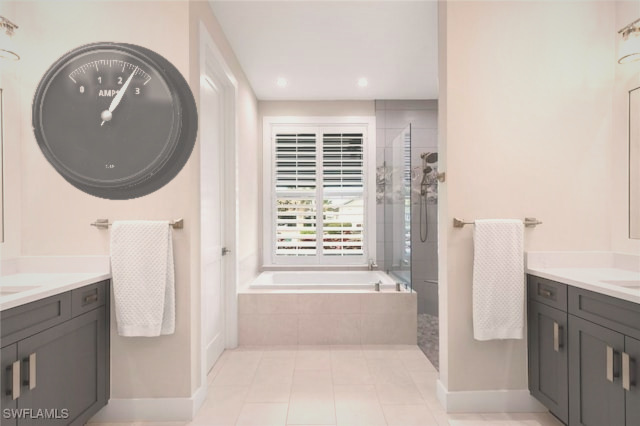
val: 2.5A
